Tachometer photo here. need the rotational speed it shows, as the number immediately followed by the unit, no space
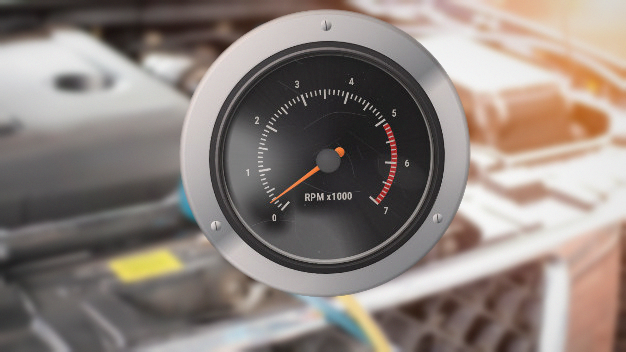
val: 300rpm
